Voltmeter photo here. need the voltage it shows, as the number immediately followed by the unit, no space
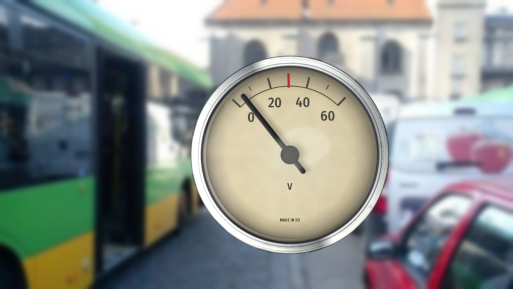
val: 5V
